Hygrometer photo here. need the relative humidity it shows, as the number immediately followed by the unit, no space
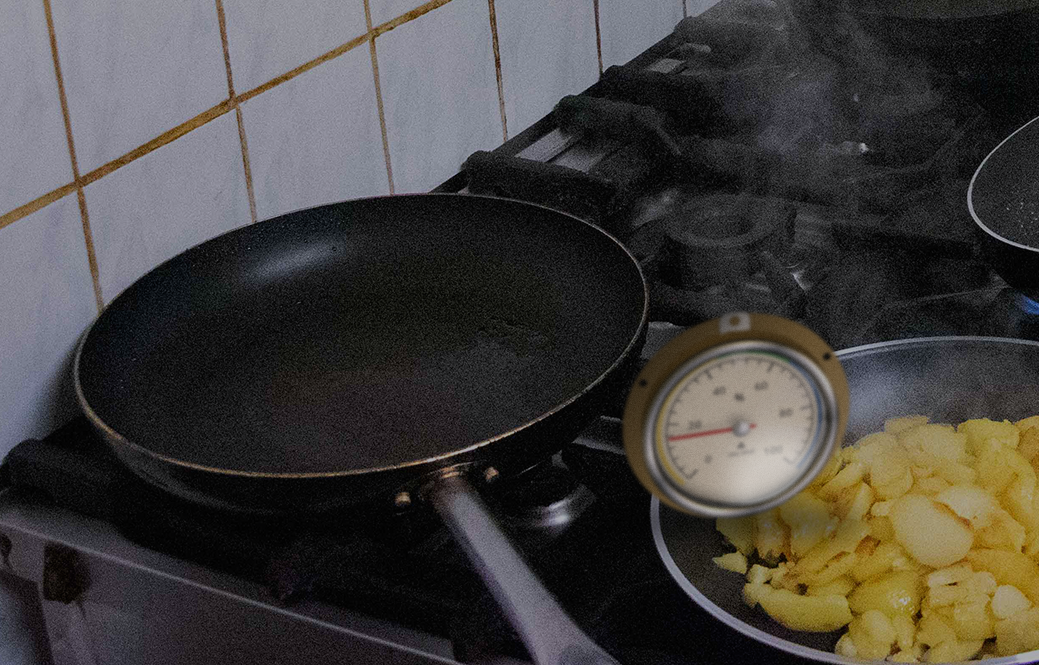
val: 16%
